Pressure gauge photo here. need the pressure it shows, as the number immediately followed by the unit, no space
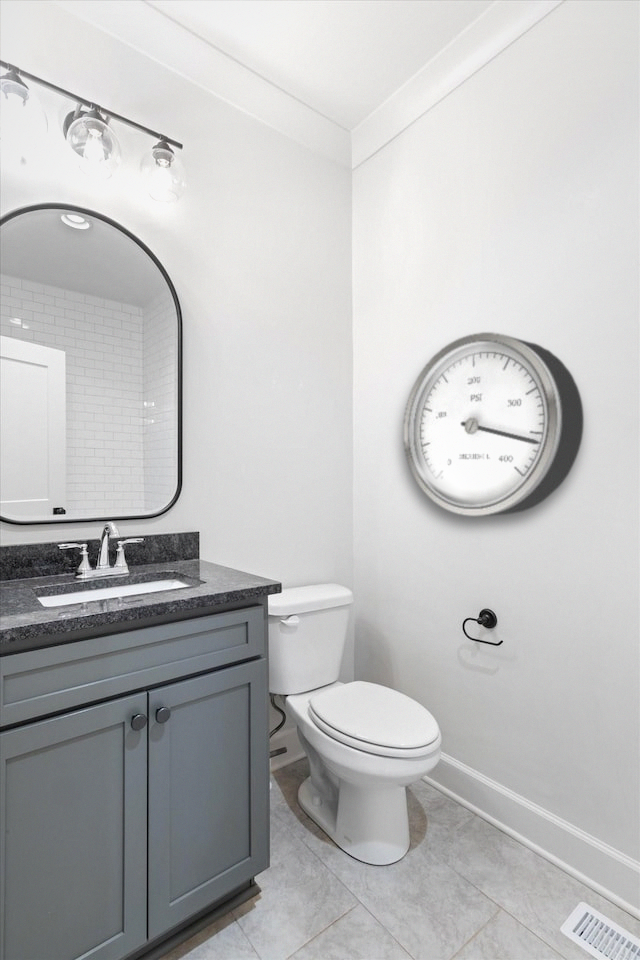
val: 360psi
